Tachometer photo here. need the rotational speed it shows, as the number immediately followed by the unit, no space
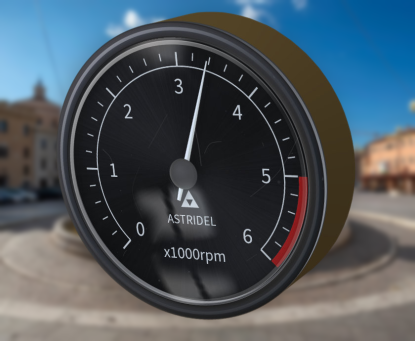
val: 3400rpm
